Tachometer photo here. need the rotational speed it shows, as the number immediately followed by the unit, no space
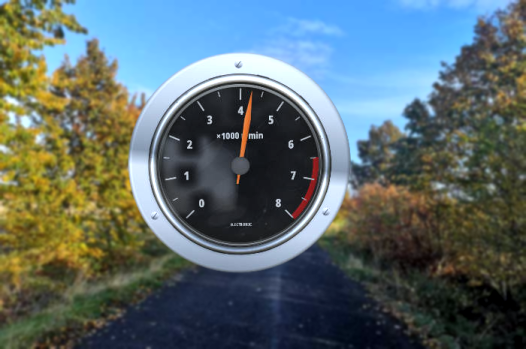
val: 4250rpm
